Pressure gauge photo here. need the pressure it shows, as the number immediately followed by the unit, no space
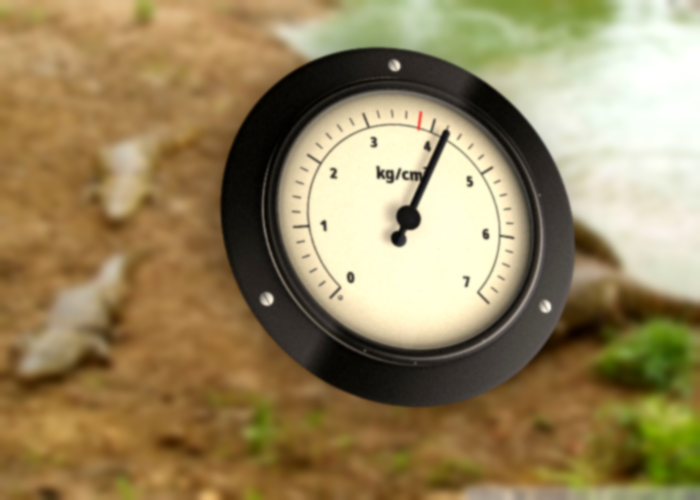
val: 4.2kg/cm²
